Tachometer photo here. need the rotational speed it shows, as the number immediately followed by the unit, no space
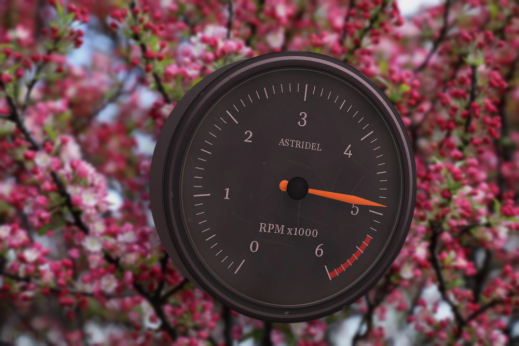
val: 4900rpm
